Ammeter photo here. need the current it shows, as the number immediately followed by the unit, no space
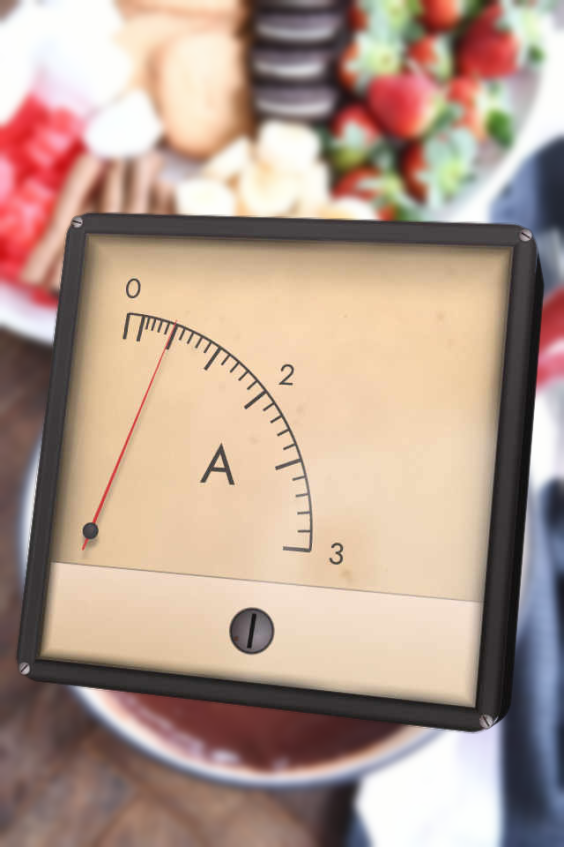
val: 1A
